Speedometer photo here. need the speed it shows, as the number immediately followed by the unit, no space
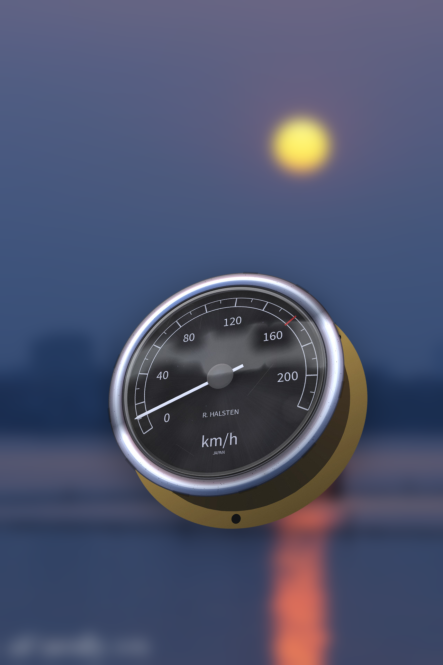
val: 10km/h
